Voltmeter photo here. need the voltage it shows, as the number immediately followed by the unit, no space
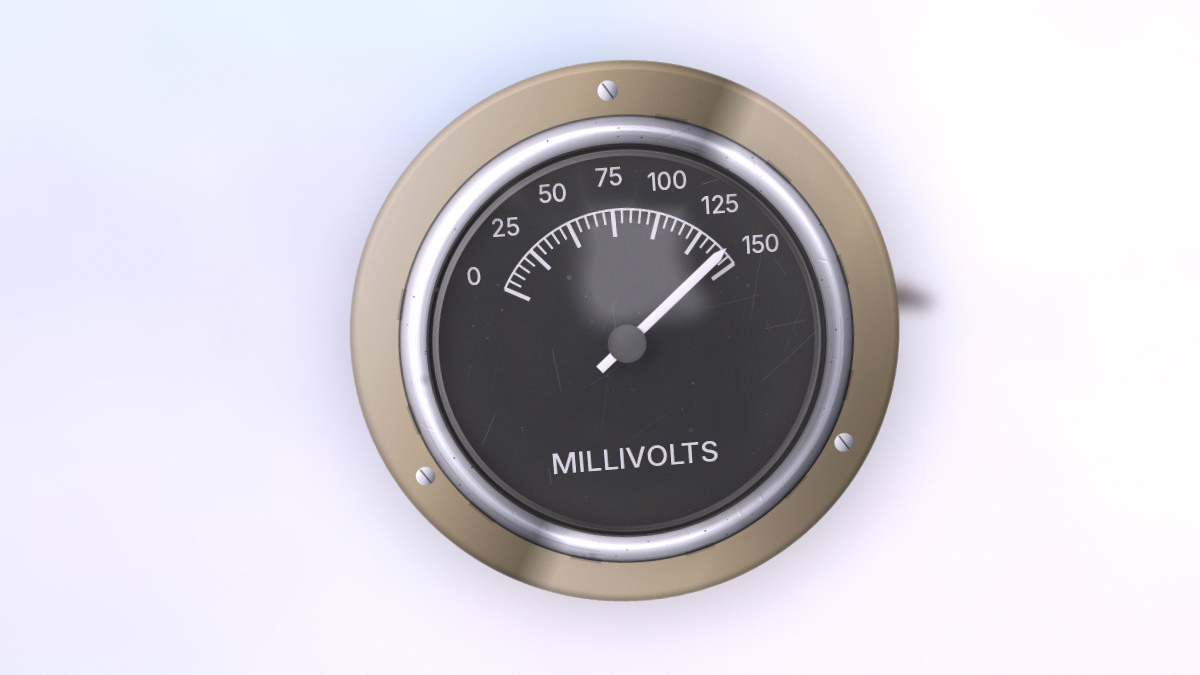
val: 140mV
